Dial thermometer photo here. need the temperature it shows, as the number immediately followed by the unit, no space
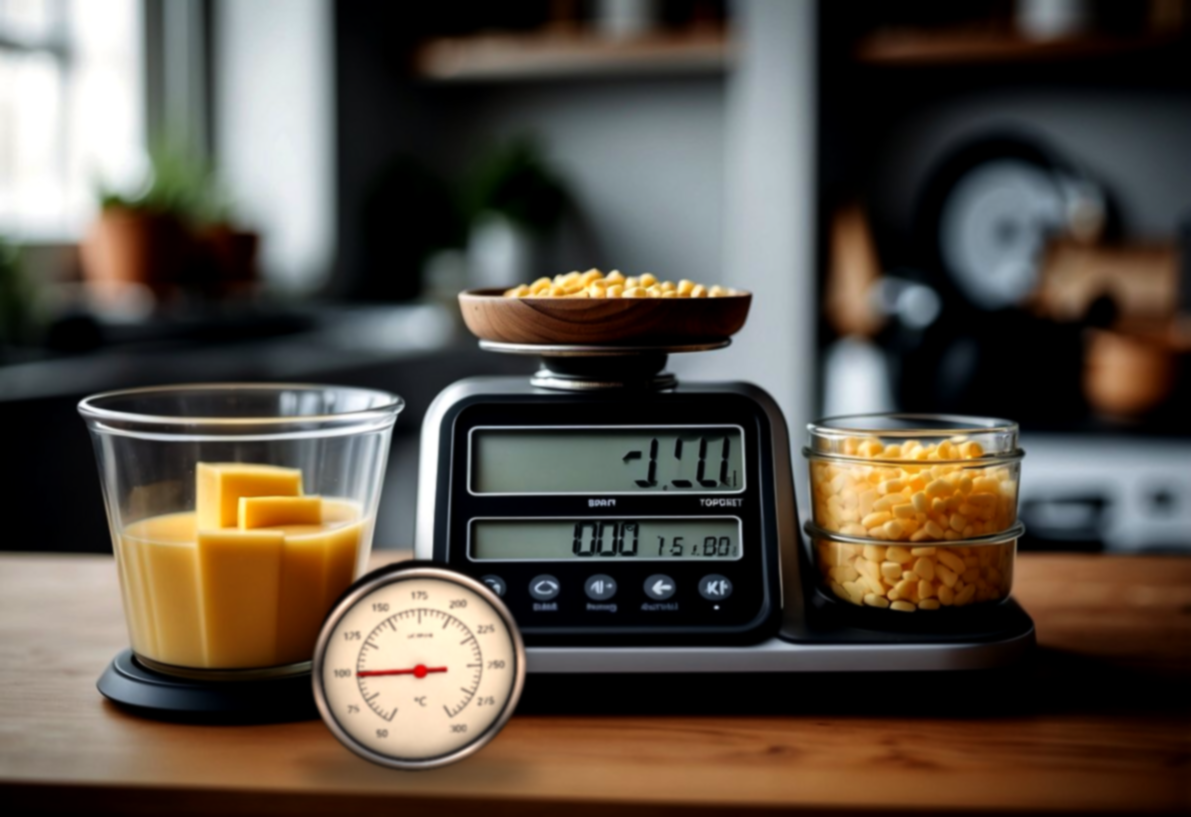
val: 100°C
